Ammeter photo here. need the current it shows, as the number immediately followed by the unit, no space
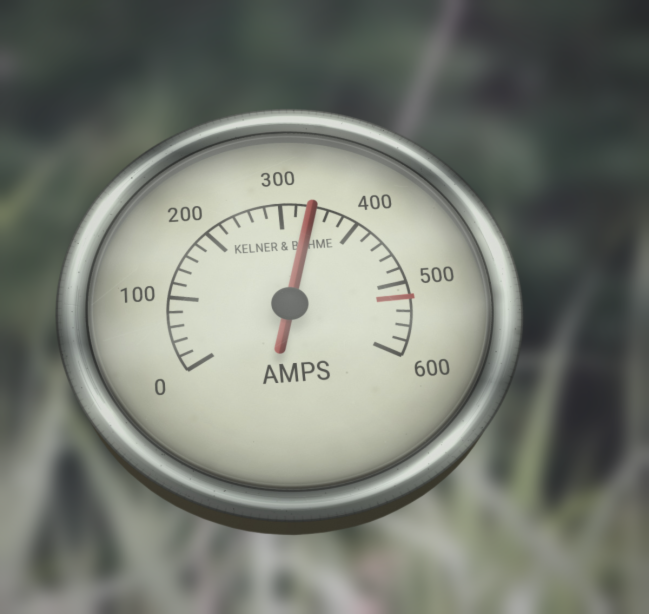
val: 340A
